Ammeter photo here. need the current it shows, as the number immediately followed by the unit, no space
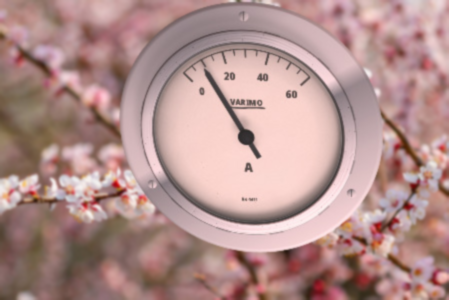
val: 10A
